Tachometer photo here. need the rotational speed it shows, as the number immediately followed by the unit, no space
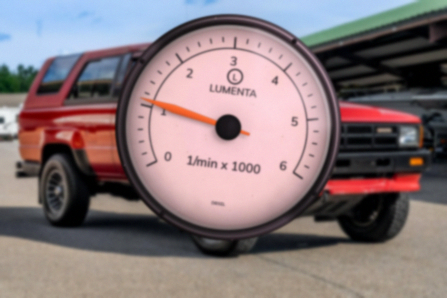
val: 1100rpm
